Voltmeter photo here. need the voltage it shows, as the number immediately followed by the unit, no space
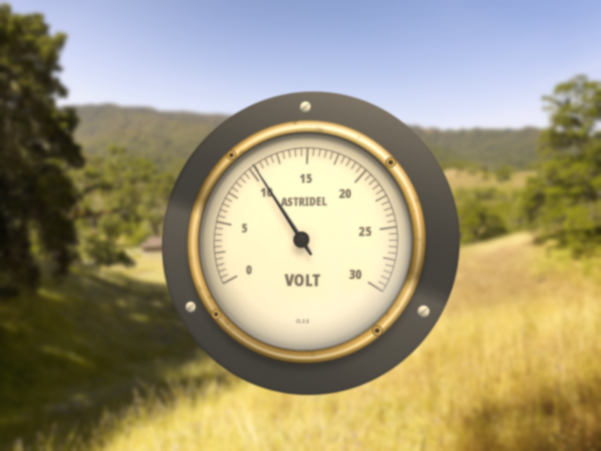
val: 10.5V
